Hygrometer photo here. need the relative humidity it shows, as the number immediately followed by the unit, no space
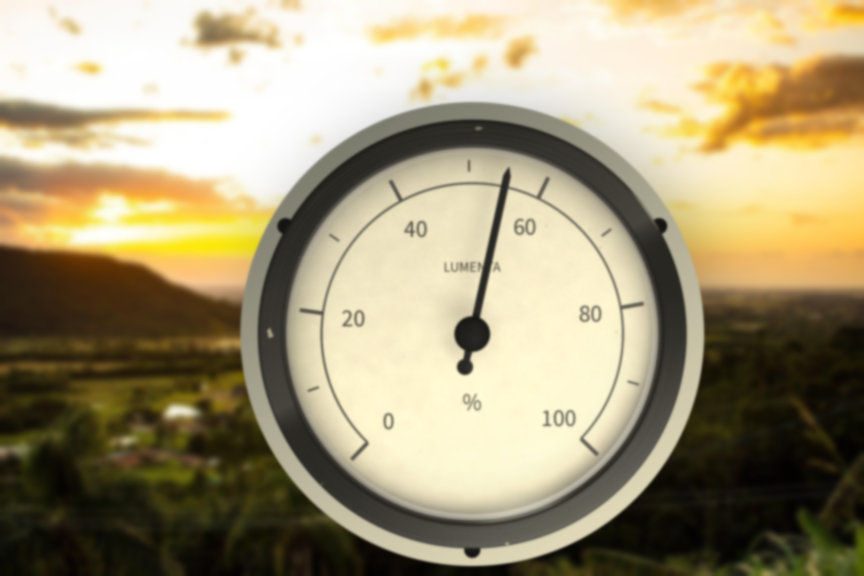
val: 55%
